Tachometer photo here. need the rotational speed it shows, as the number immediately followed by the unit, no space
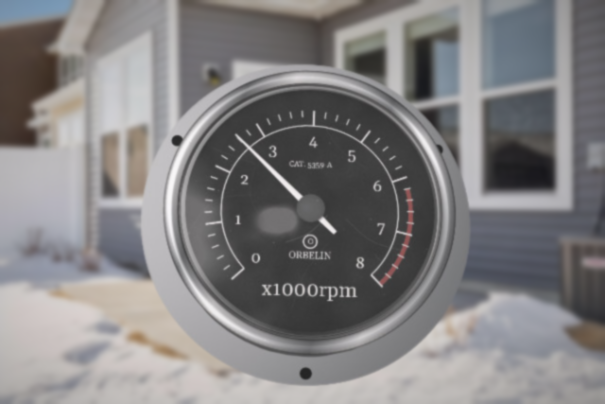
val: 2600rpm
